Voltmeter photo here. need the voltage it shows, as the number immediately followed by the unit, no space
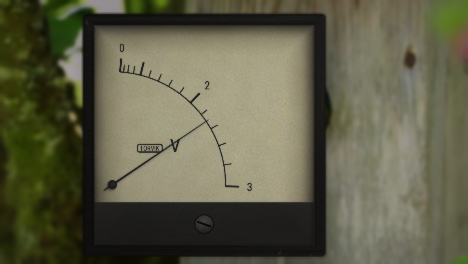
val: 2.3V
